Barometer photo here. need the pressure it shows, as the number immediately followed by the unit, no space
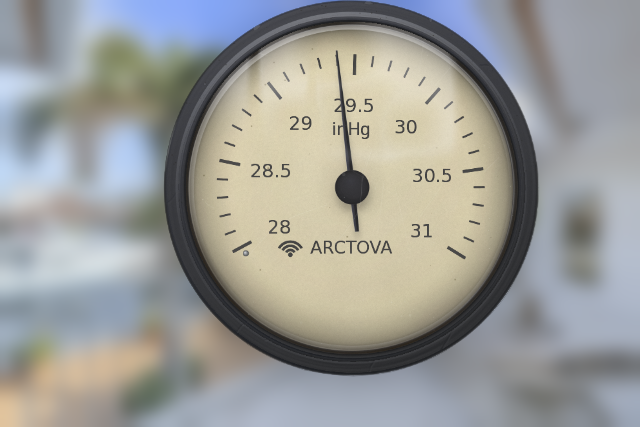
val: 29.4inHg
